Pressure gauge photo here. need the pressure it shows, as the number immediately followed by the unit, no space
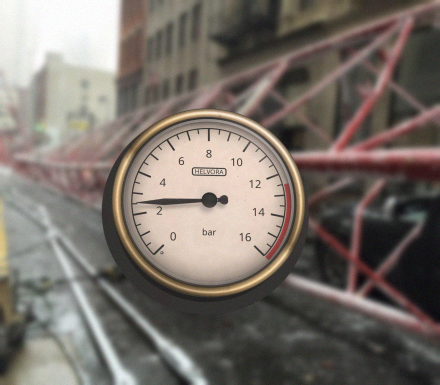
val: 2.5bar
